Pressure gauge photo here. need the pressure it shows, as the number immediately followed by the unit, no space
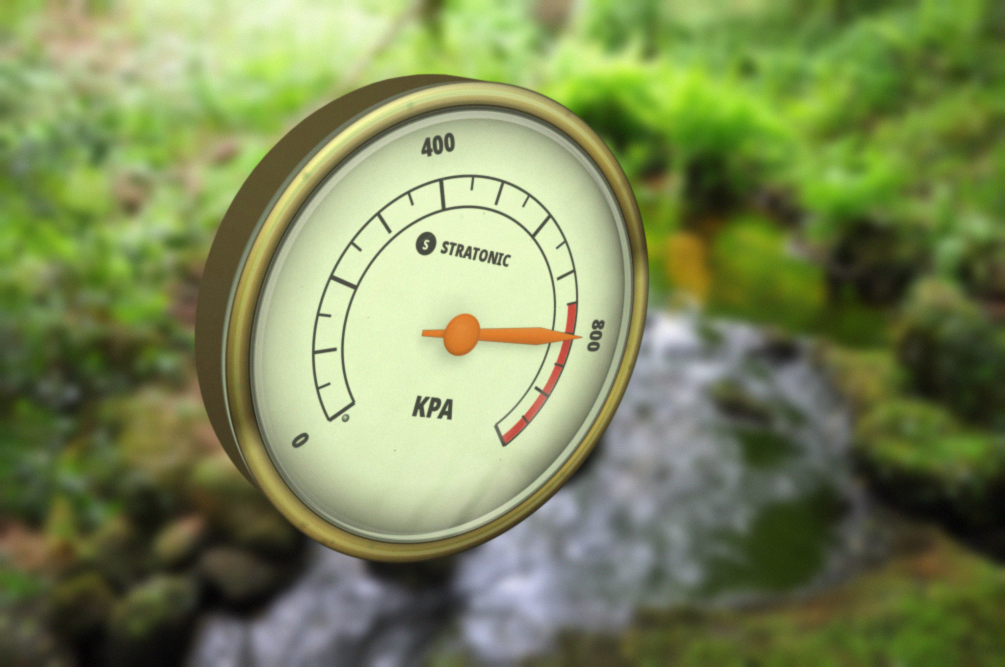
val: 800kPa
